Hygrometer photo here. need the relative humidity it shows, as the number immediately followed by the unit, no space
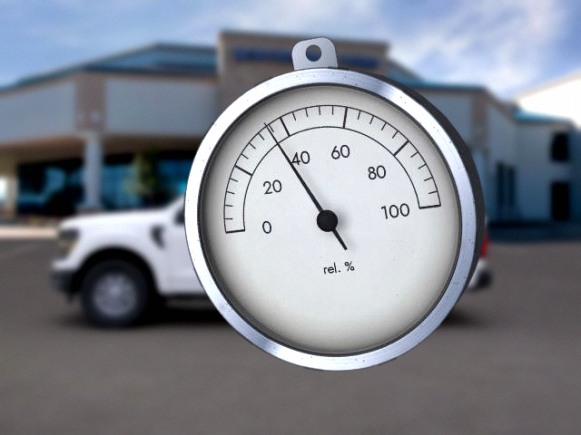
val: 36%
